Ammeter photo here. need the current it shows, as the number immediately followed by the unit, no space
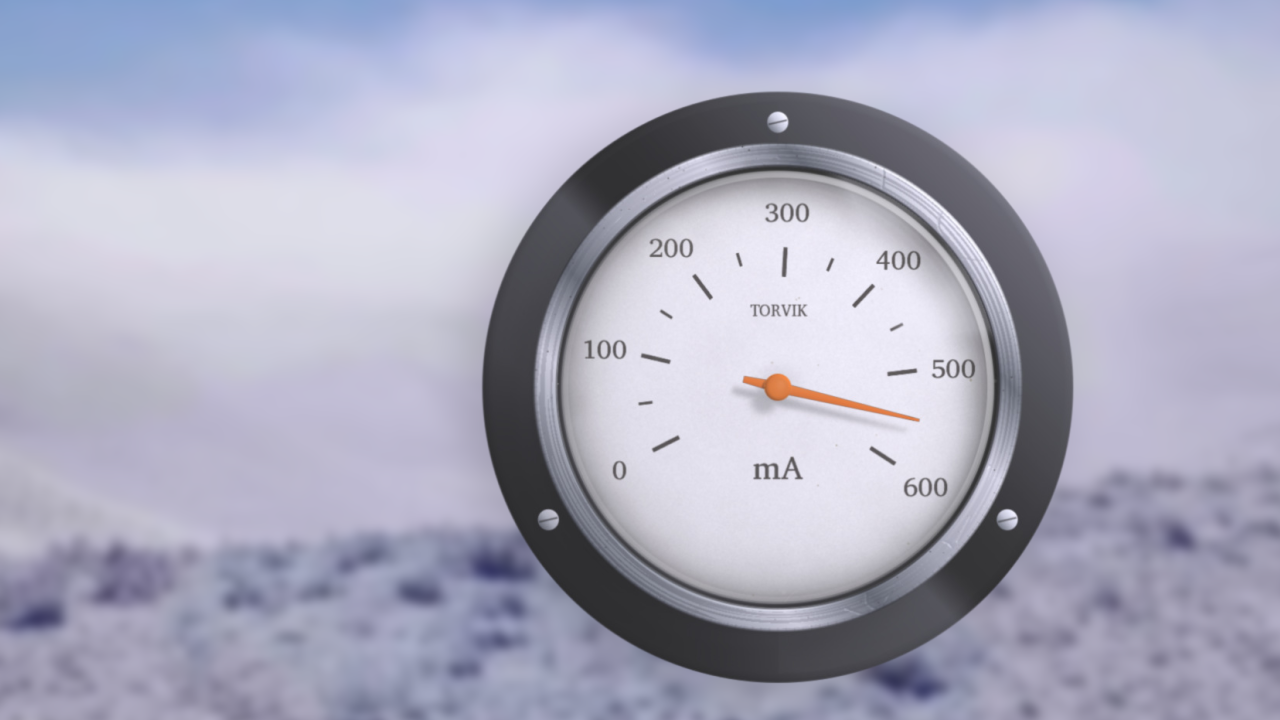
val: 550mA
